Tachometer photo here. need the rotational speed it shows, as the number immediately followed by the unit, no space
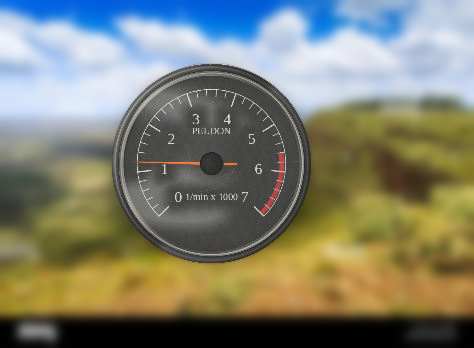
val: 1200rpm
